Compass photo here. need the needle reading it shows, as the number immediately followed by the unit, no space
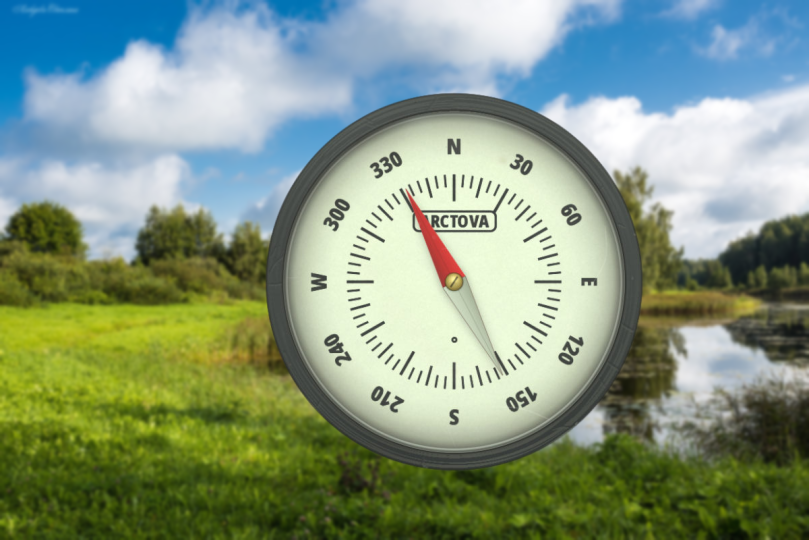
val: 332.5°
